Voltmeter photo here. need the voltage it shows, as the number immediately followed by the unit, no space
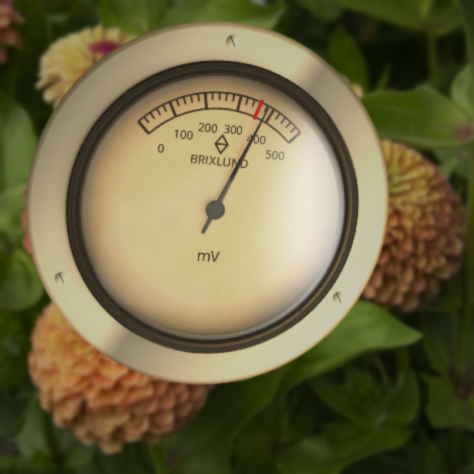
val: 380mV
